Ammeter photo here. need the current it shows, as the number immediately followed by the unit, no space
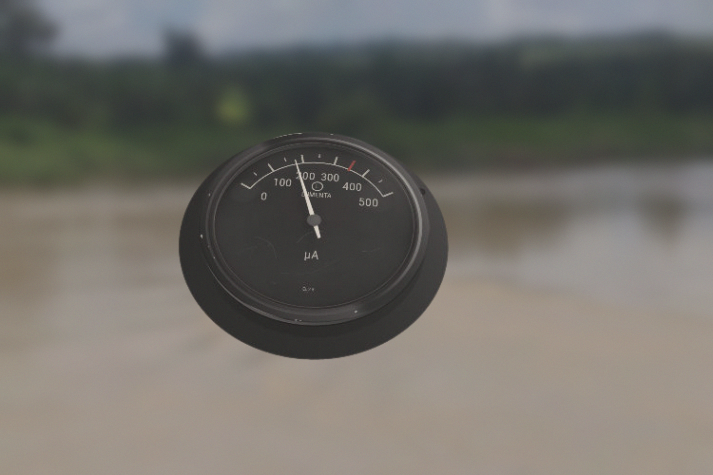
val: 175µA
